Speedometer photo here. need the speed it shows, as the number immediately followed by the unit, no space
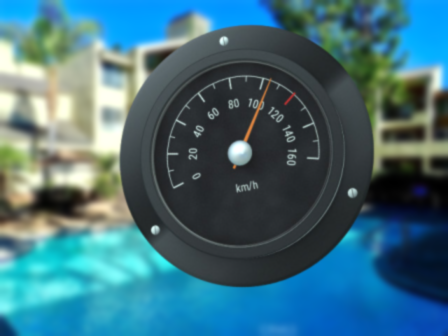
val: 105km/h
